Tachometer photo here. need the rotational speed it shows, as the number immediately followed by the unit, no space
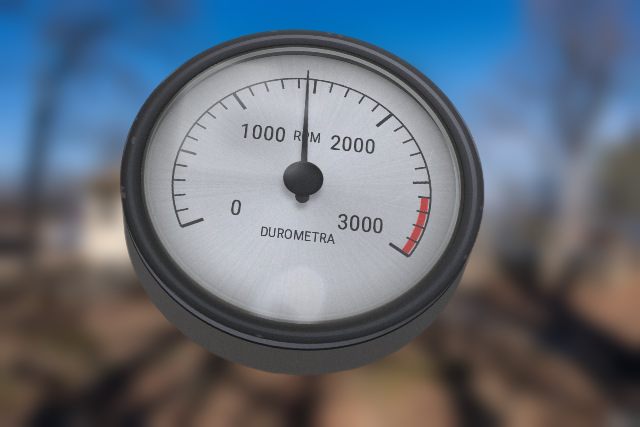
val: 1450rpm
